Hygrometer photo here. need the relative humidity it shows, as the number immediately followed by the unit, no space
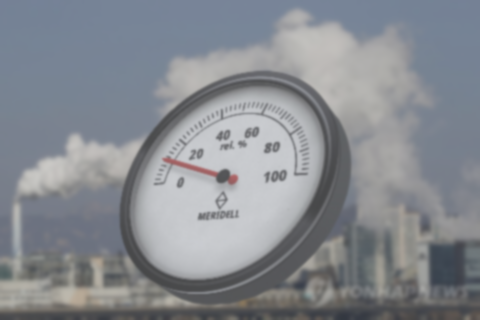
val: 10%
